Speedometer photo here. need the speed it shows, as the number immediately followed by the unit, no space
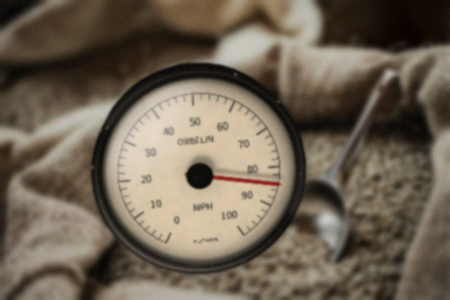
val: 84mph
